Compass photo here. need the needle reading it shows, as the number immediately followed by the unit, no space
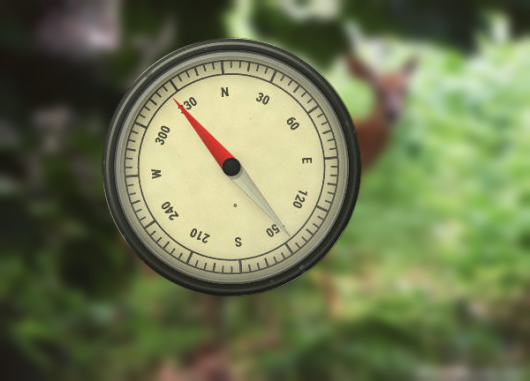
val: 325°
